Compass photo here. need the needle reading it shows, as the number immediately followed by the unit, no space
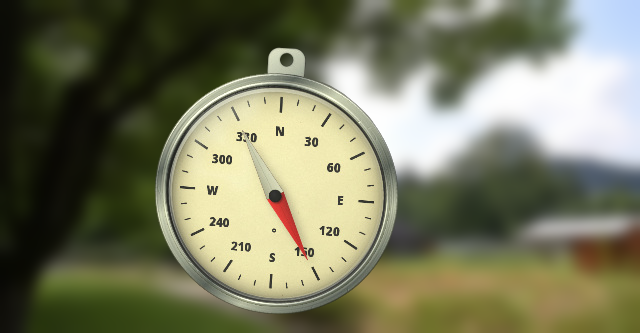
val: 150°
